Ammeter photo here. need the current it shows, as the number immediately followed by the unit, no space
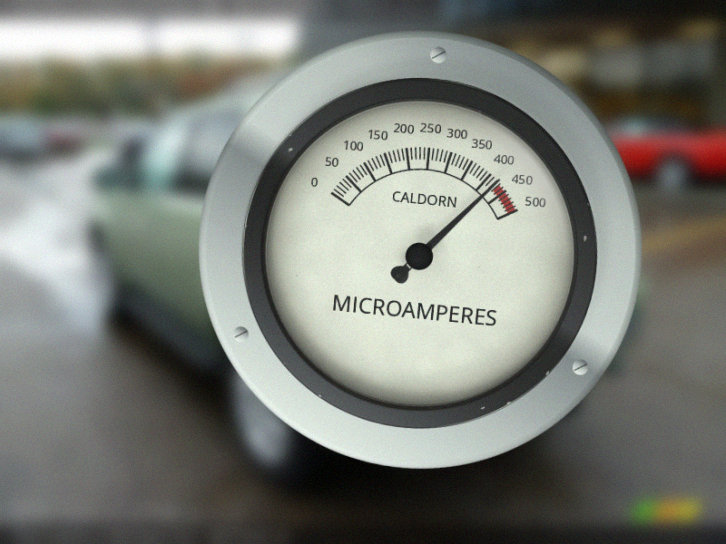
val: 420µA
